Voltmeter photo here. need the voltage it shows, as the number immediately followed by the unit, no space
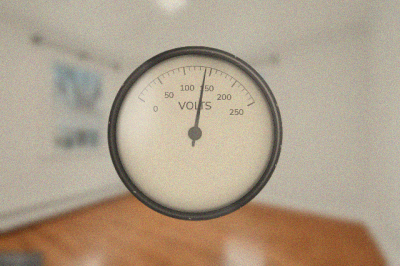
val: 140V
